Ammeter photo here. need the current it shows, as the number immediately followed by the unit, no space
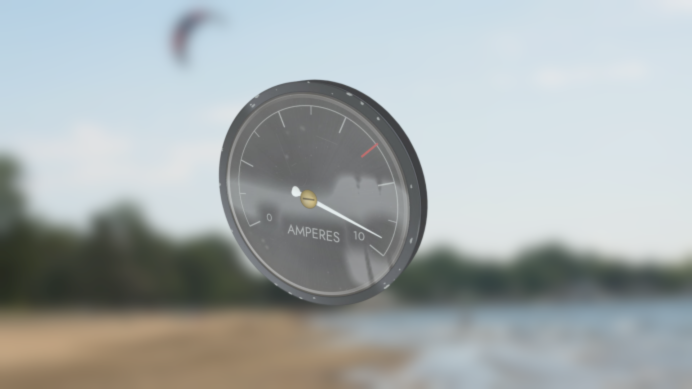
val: 9.5A
